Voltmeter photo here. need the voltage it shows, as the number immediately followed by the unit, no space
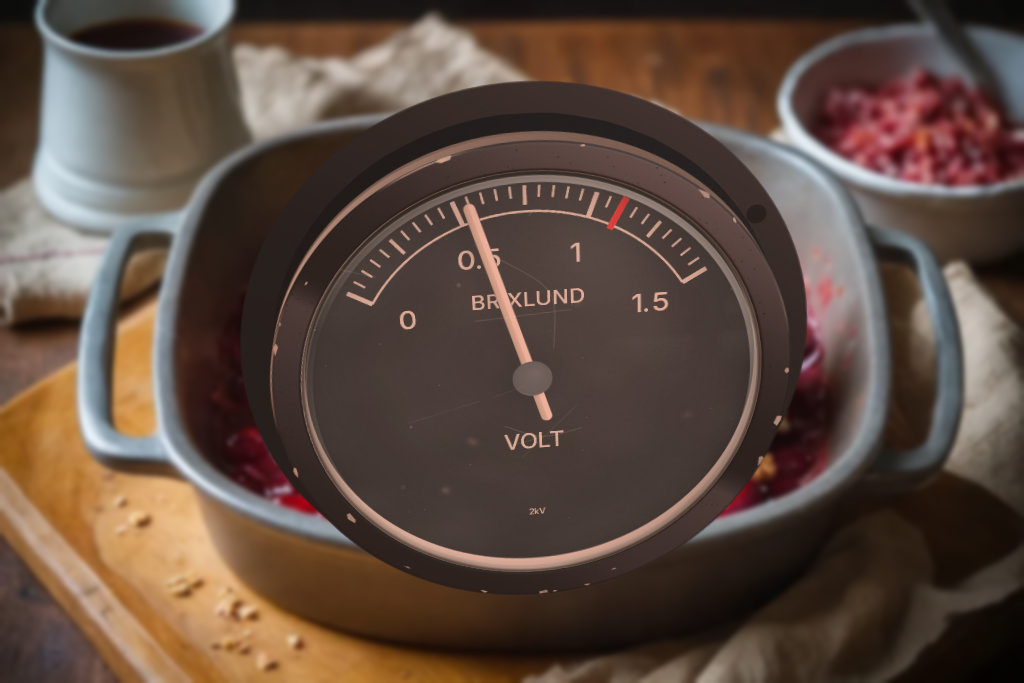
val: 0.55V
